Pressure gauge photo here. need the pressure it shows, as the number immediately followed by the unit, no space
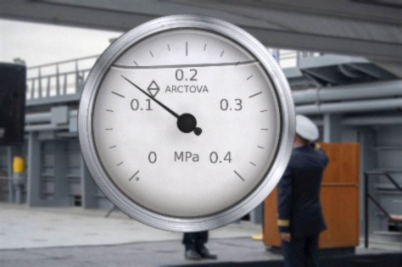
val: 0.12MPa
